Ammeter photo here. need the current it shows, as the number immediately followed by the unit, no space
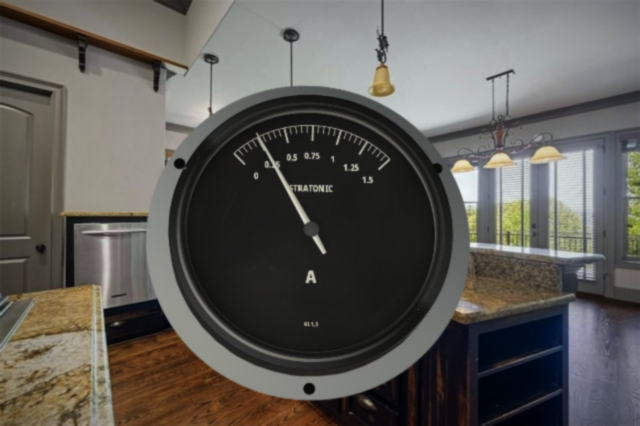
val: 0.25A
